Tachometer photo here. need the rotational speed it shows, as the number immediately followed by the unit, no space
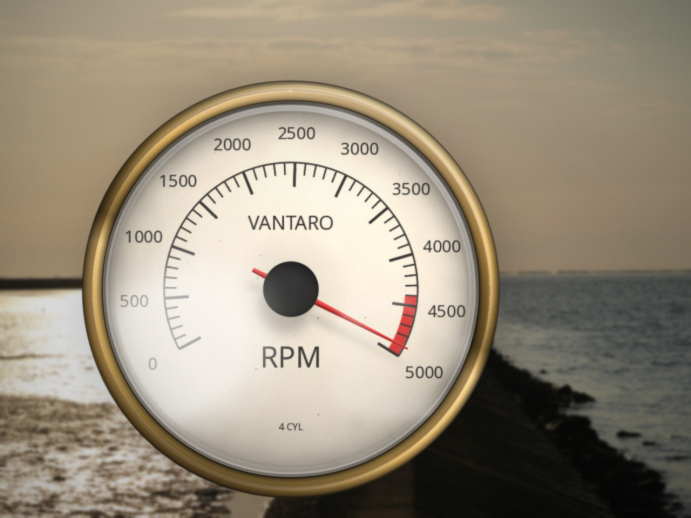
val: 4900rpm
